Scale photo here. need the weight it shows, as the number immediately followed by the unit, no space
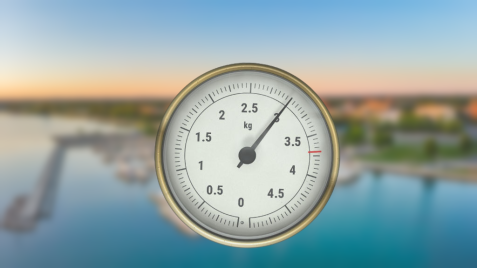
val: 3kg
